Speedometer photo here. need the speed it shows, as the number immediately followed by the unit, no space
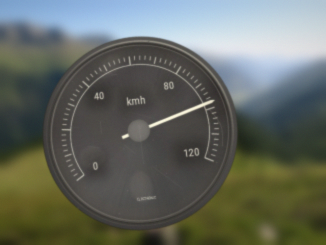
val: 98km/h
